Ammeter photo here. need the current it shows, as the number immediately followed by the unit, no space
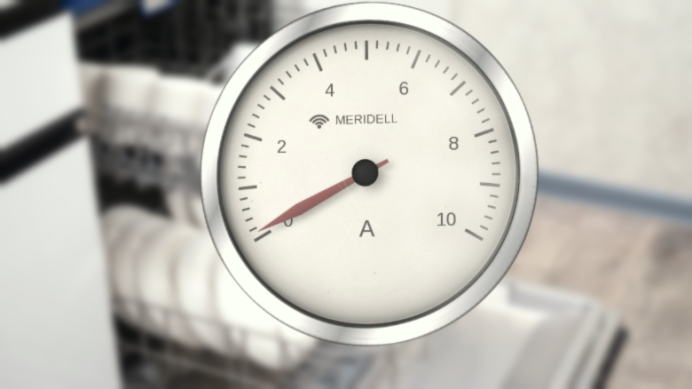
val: 0.1A
